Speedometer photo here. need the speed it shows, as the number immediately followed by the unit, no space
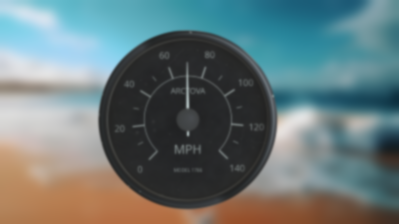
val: 70mph
